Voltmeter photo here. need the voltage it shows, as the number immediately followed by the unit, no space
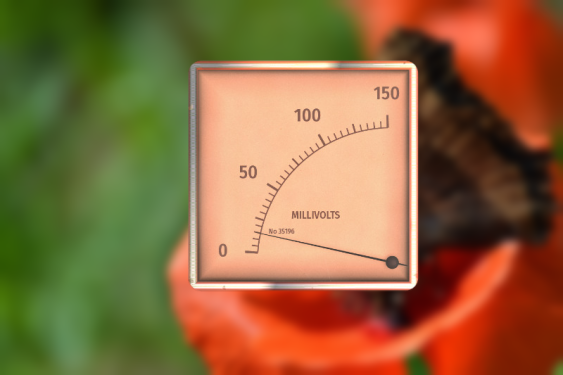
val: 15mV
